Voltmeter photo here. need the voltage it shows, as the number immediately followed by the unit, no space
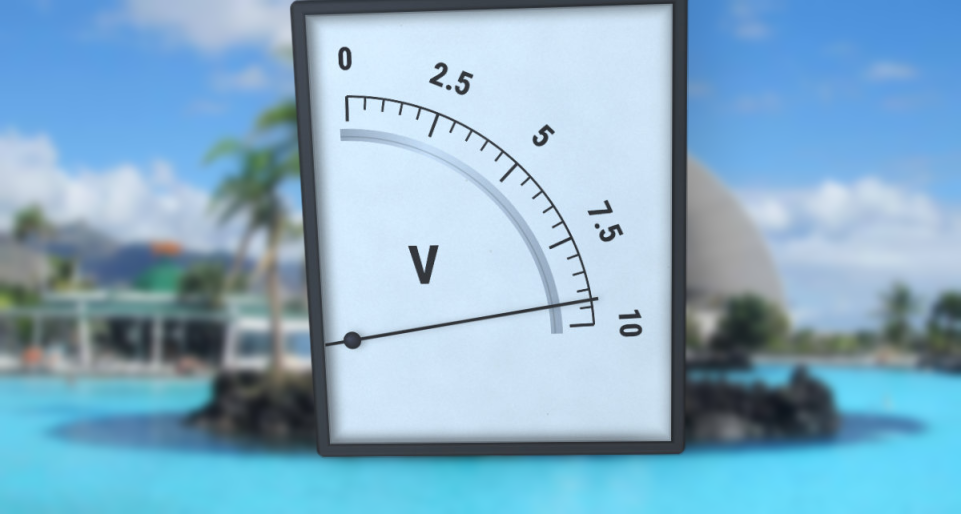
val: 9.25V
